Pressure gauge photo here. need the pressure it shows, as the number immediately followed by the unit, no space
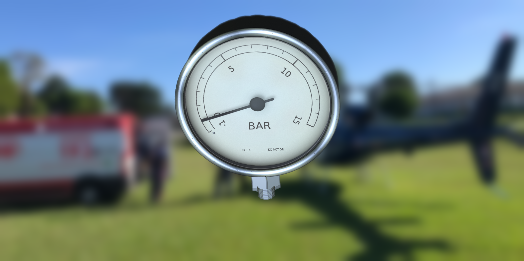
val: 0bar
